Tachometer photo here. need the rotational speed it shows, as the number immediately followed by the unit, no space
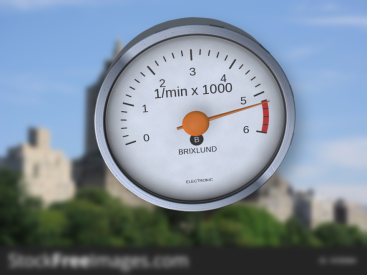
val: 5200rpm
